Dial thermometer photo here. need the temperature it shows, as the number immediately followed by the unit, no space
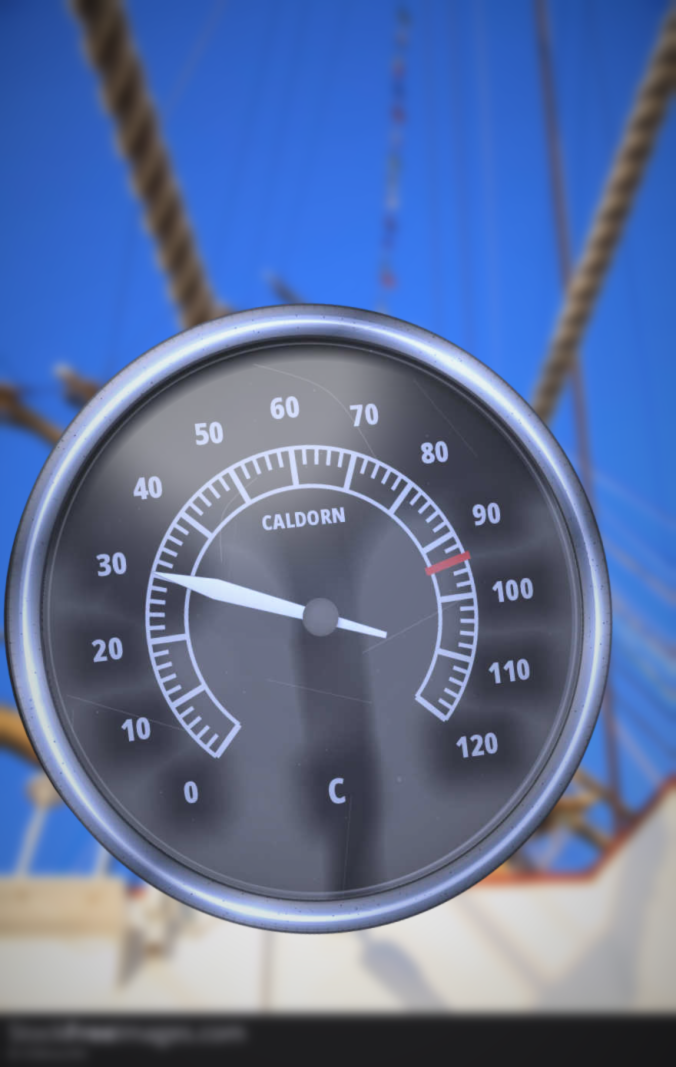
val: 30°C
